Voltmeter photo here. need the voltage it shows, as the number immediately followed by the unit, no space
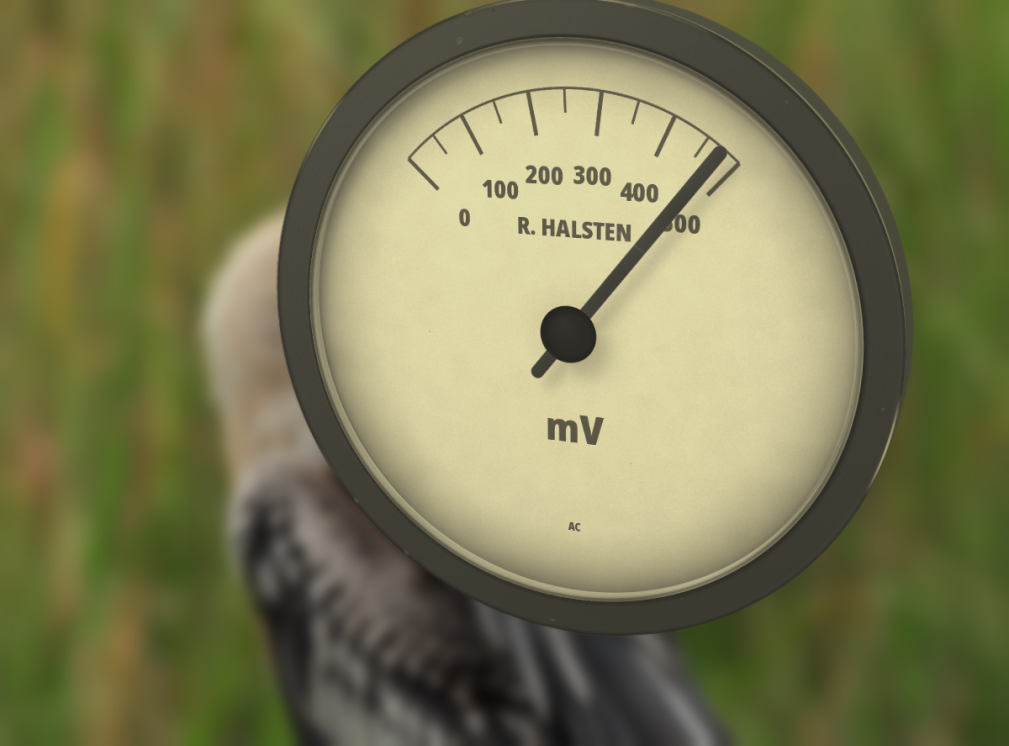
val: 475mV
